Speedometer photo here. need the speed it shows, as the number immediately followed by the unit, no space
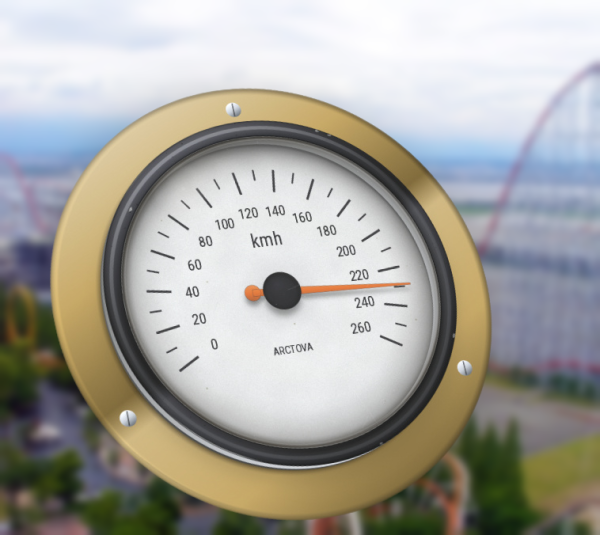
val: 230km/h
